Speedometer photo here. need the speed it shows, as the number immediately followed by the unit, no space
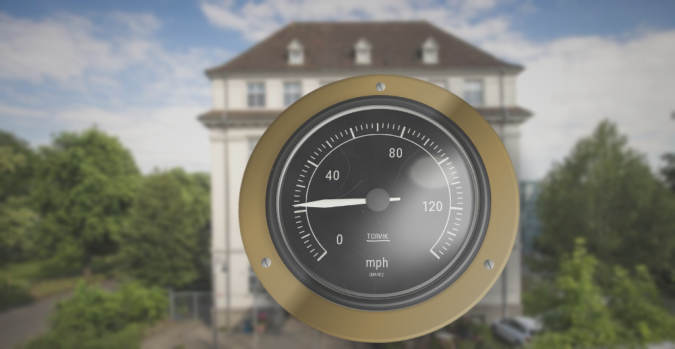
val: 22mph
